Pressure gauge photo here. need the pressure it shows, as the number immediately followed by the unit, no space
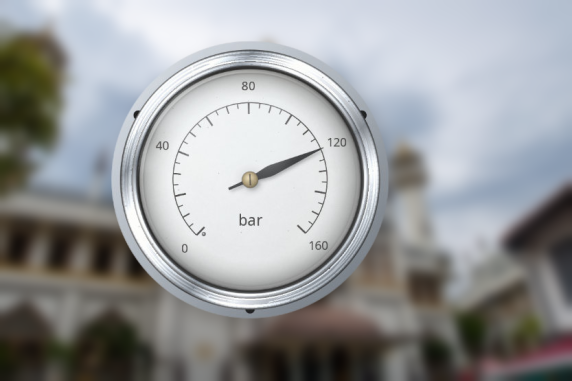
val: 120bar
